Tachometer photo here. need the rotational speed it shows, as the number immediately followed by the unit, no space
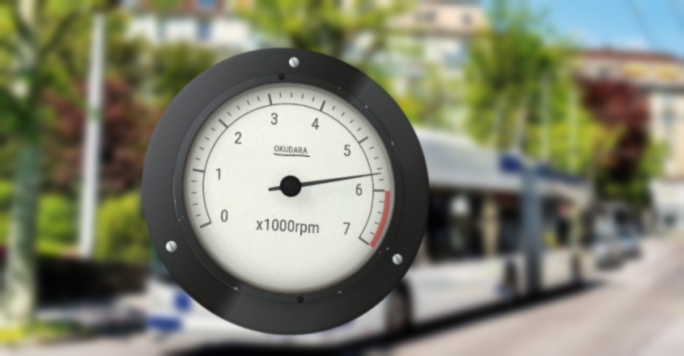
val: 5700rpm
